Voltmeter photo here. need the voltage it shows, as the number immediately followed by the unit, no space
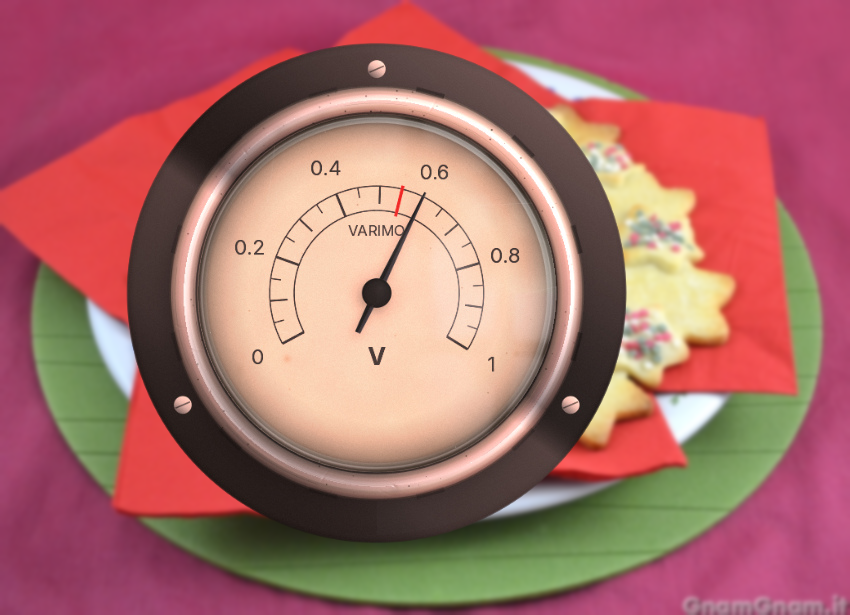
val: 0.6V
